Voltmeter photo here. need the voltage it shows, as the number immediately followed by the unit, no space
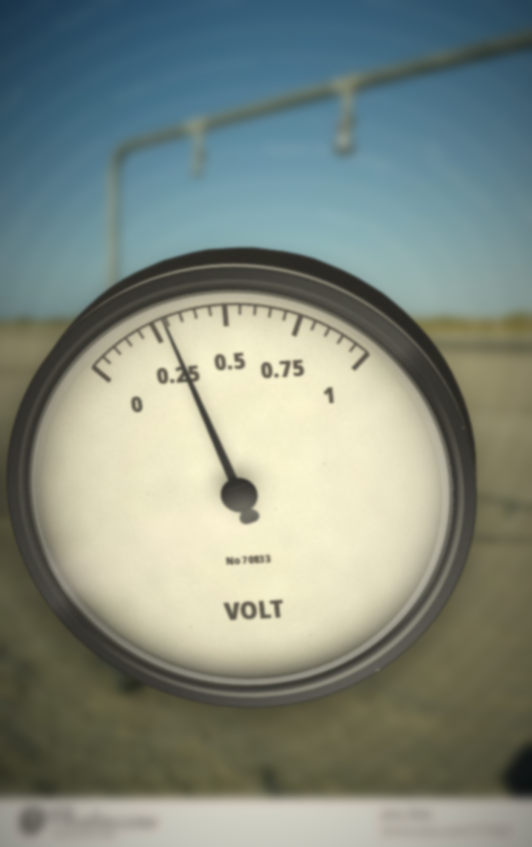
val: 0.3V
